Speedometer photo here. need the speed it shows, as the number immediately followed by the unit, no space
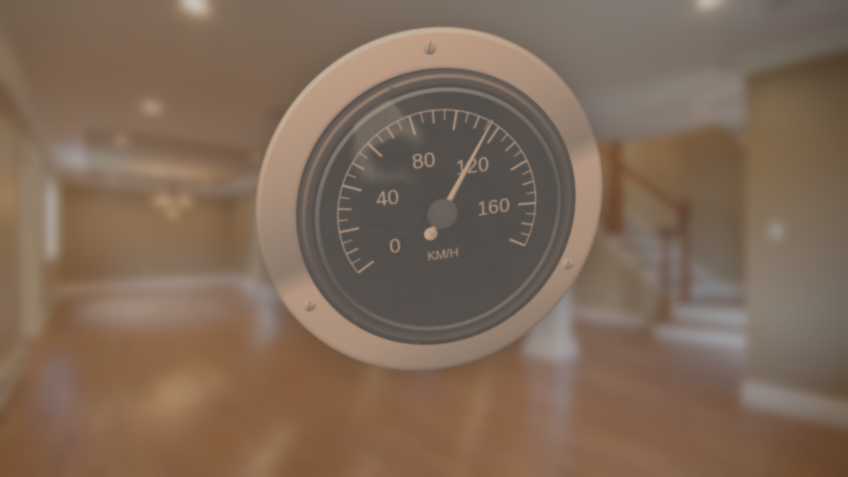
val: 115km/h
